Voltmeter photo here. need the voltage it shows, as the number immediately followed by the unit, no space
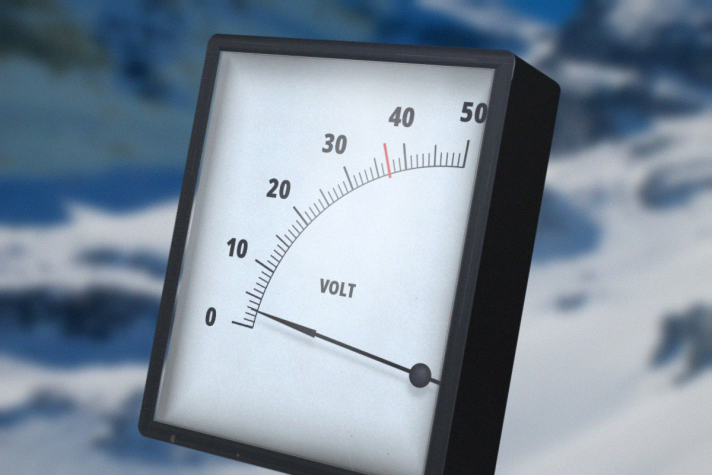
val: 3V
